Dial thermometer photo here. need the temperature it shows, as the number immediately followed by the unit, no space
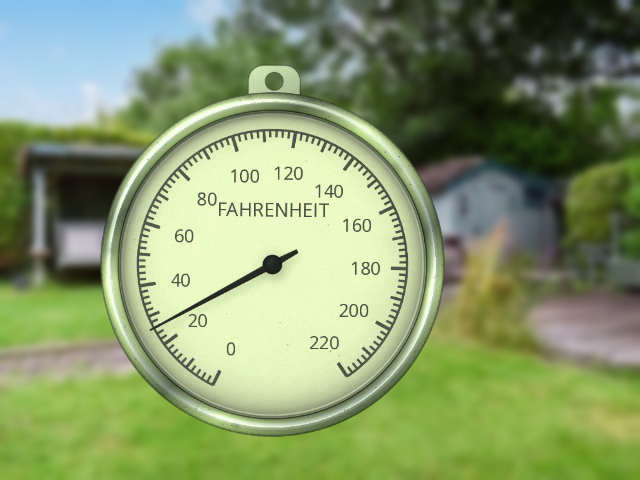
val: 26°F
